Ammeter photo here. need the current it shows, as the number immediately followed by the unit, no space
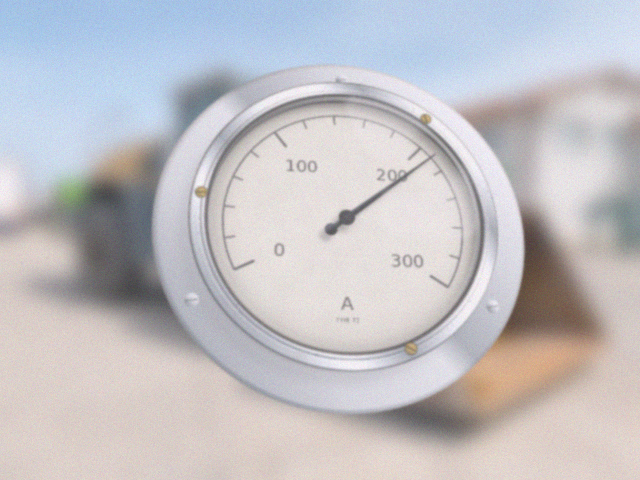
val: 210A
